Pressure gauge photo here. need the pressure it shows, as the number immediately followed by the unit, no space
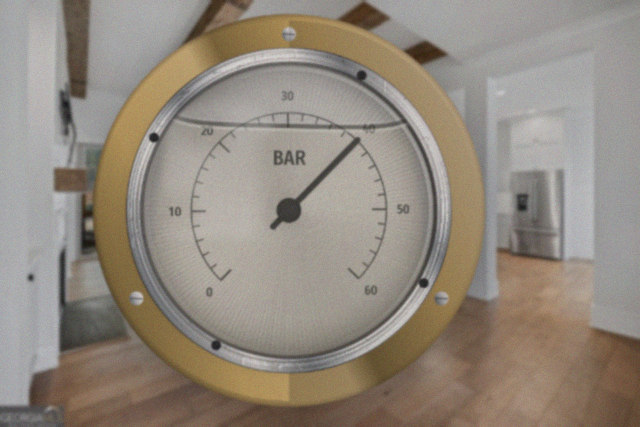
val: 40bar
